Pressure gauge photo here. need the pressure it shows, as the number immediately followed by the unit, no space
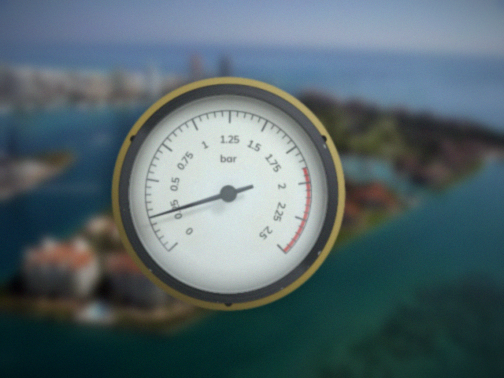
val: 0.25bar
